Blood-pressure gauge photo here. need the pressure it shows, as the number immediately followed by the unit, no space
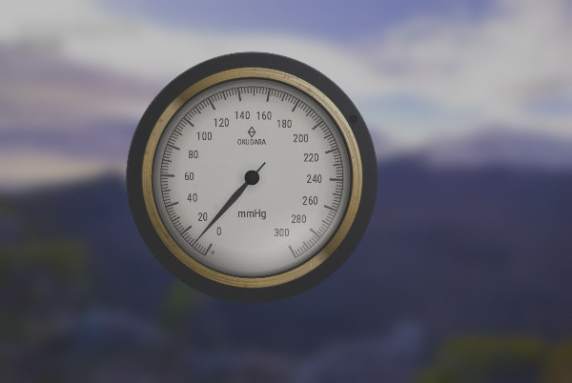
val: 10mmHg
